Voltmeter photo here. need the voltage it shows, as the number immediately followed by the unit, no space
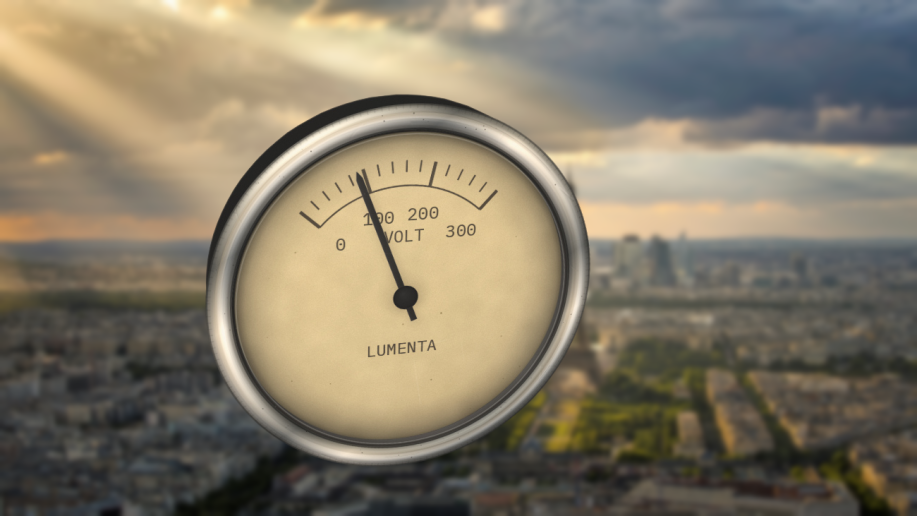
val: 90V
